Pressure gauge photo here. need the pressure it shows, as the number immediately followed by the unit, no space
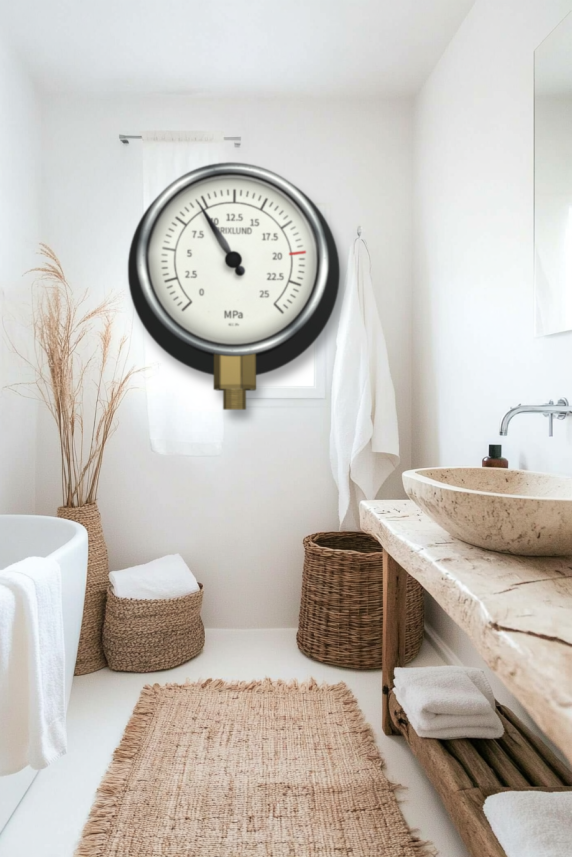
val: 9.5MPa
